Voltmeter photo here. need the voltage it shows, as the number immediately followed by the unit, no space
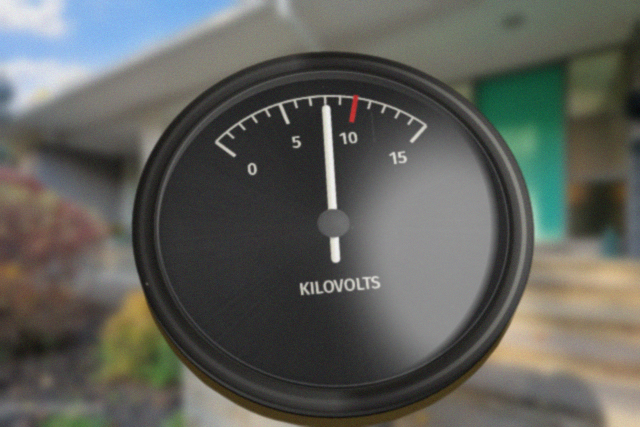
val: 8kV
